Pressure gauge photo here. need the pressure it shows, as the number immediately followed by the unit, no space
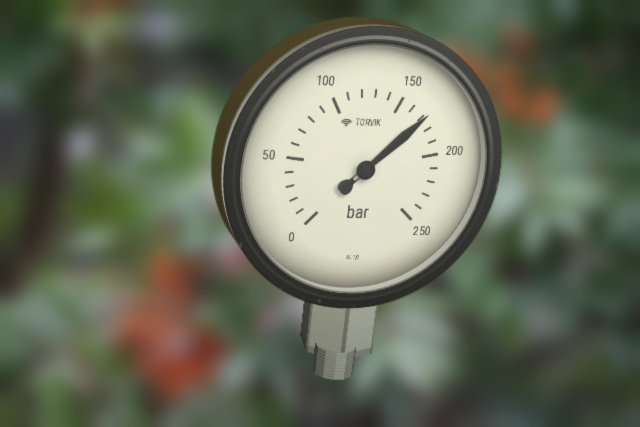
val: 170bar
